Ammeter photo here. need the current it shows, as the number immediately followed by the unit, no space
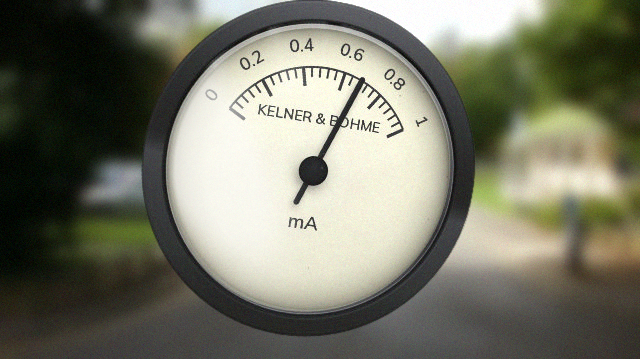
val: 0.68mA
